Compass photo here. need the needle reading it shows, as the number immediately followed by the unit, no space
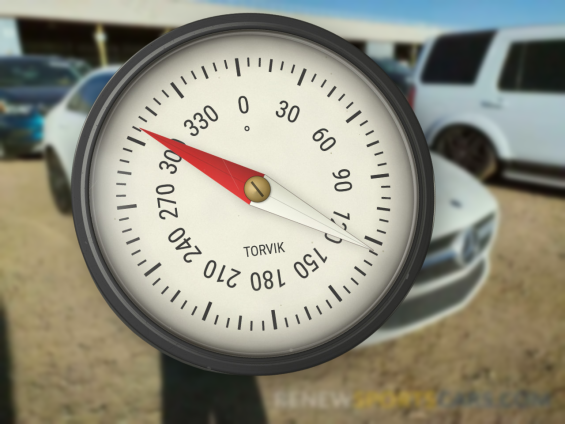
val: 305°
